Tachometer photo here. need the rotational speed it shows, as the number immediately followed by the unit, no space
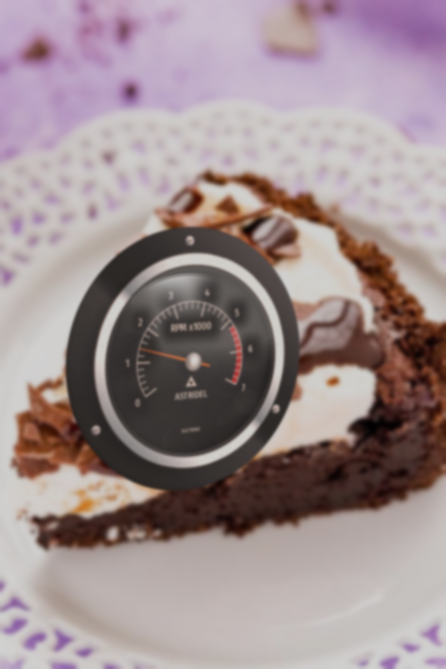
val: 1400rpm
